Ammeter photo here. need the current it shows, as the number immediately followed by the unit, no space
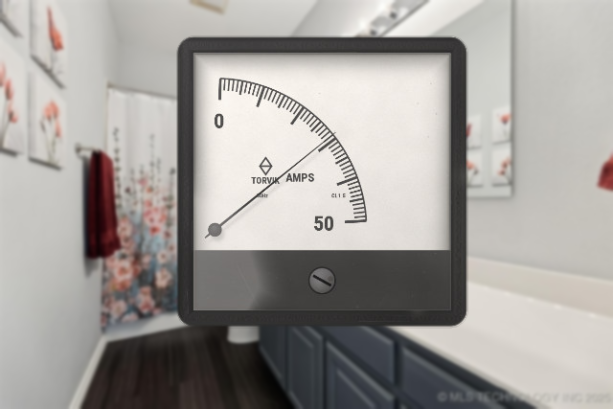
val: 29A
